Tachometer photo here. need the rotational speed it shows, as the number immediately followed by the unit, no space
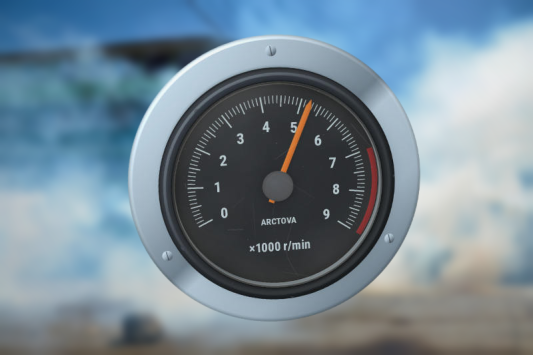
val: 5200rpm
